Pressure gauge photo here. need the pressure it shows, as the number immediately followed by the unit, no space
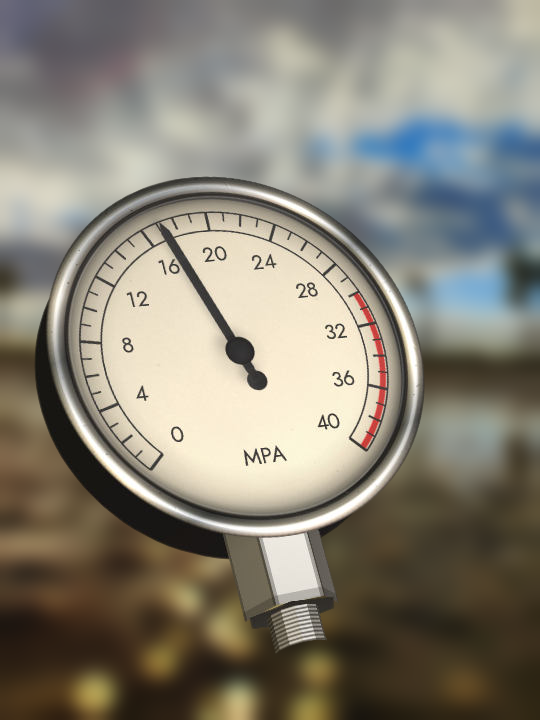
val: 17MPa
